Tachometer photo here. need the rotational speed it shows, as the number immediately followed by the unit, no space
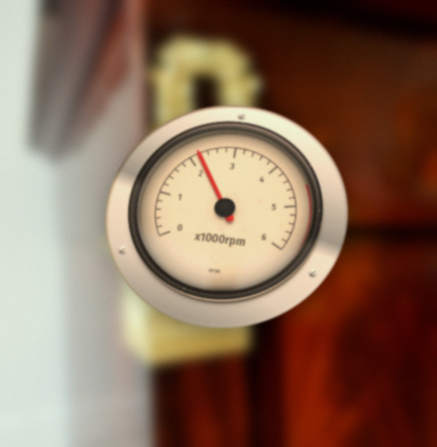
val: 2200rpm
